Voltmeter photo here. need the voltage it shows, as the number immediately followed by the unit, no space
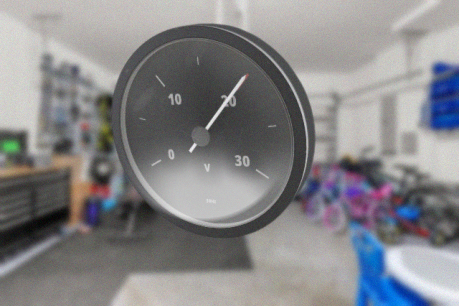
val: 20V
